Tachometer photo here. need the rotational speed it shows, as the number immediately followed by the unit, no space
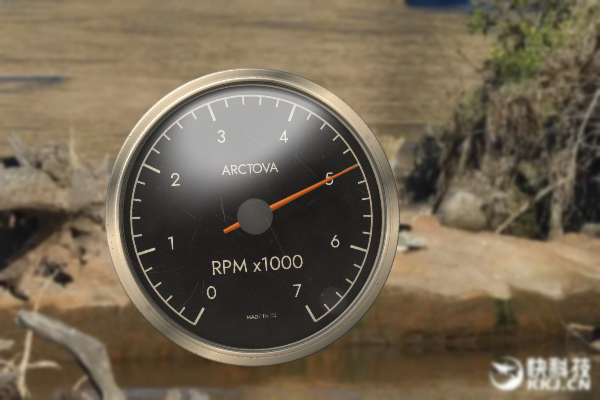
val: 5000rpm
